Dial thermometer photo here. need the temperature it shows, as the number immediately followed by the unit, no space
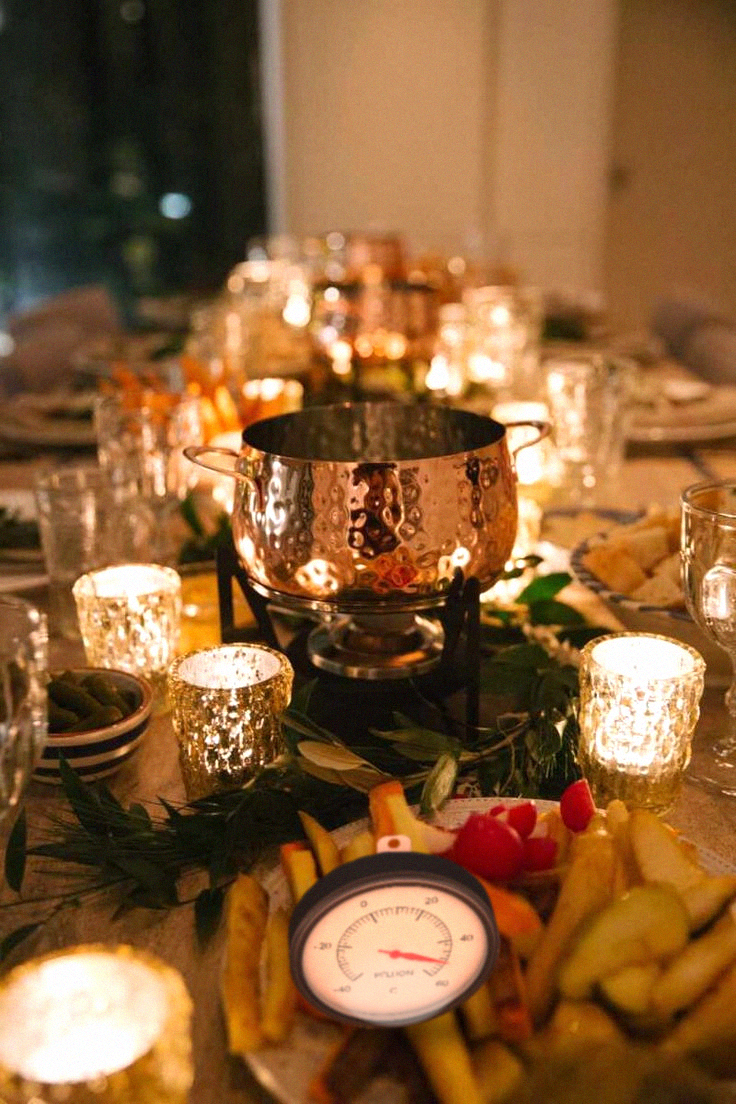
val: 50°C
